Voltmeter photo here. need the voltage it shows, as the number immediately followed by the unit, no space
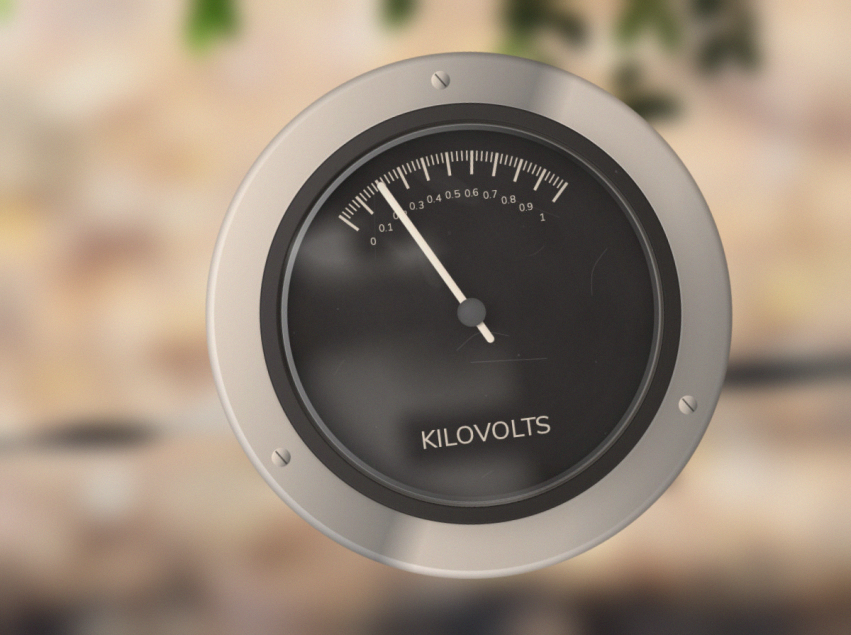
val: 0.2kV
